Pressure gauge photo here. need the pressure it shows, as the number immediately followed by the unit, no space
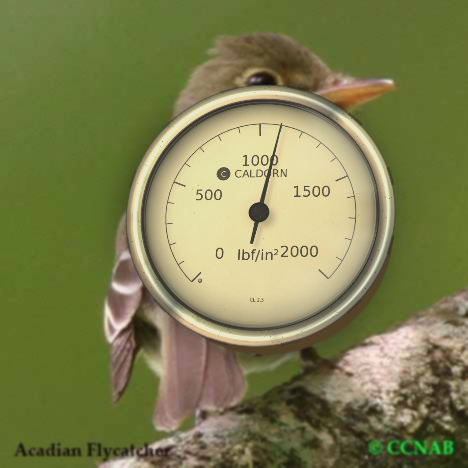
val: 1100psi
